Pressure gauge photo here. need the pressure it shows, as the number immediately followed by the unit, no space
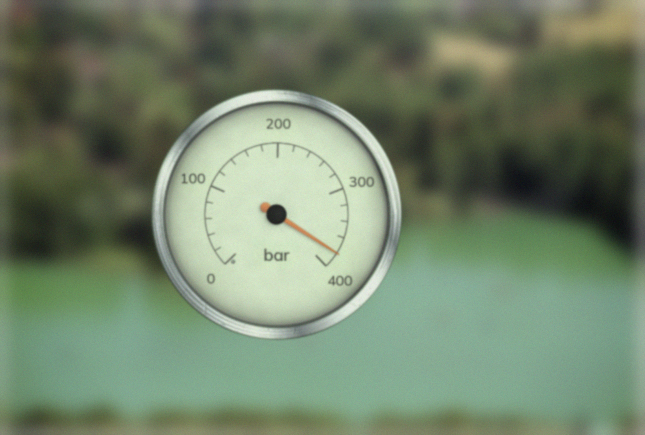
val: 380bar
